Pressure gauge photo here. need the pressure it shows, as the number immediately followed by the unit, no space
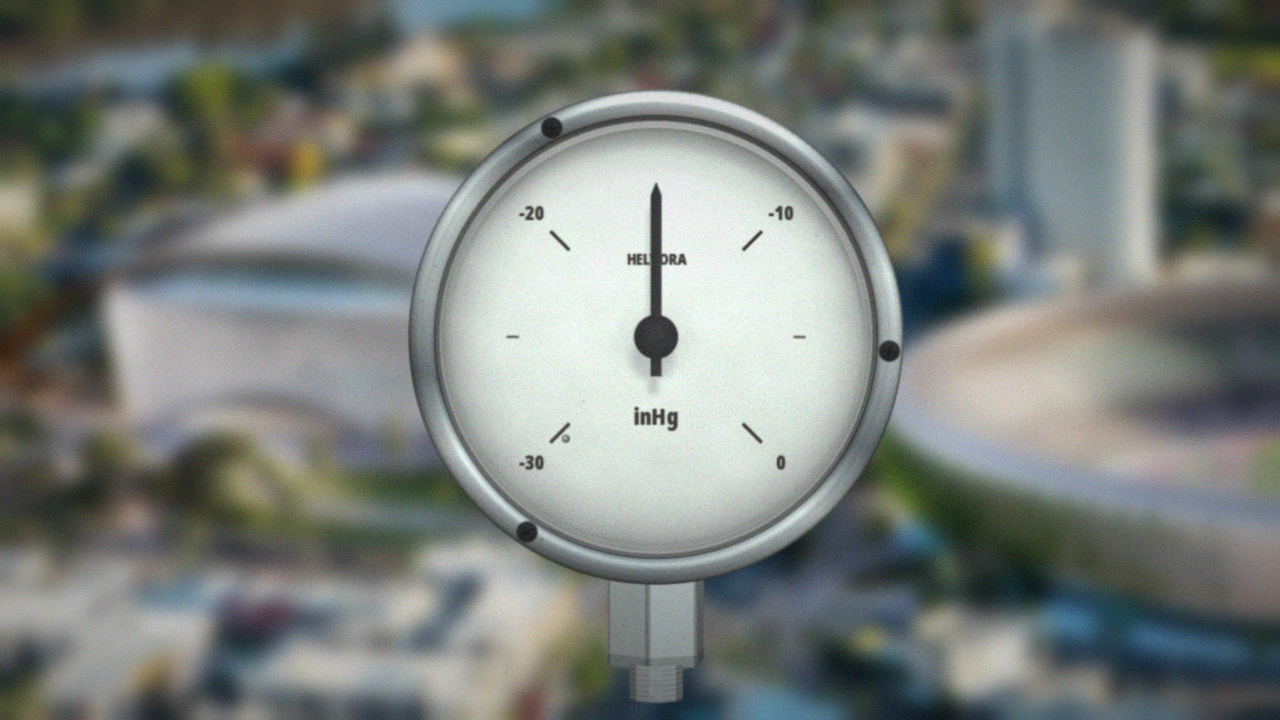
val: -15inHg
